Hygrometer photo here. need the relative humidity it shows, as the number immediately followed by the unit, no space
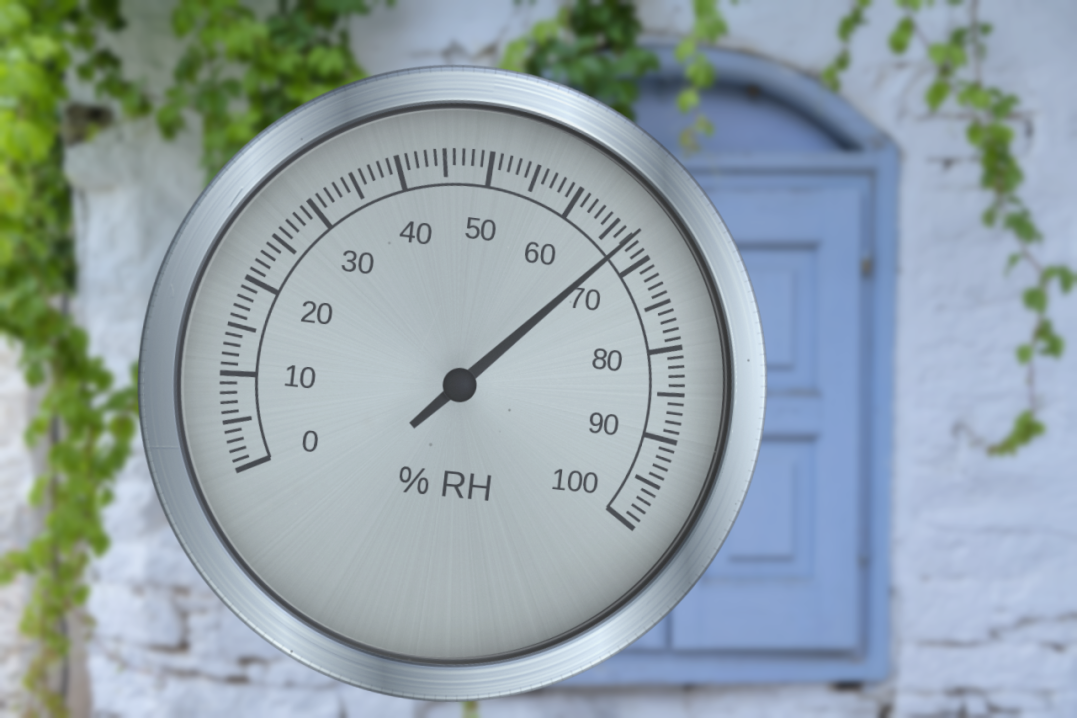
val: 67%
